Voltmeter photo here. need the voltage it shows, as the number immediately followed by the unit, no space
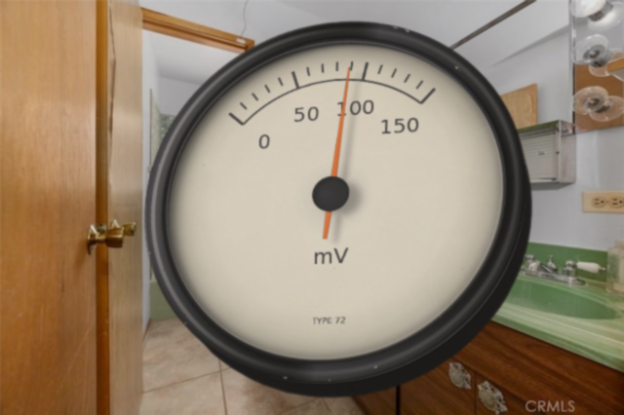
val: 90mV
